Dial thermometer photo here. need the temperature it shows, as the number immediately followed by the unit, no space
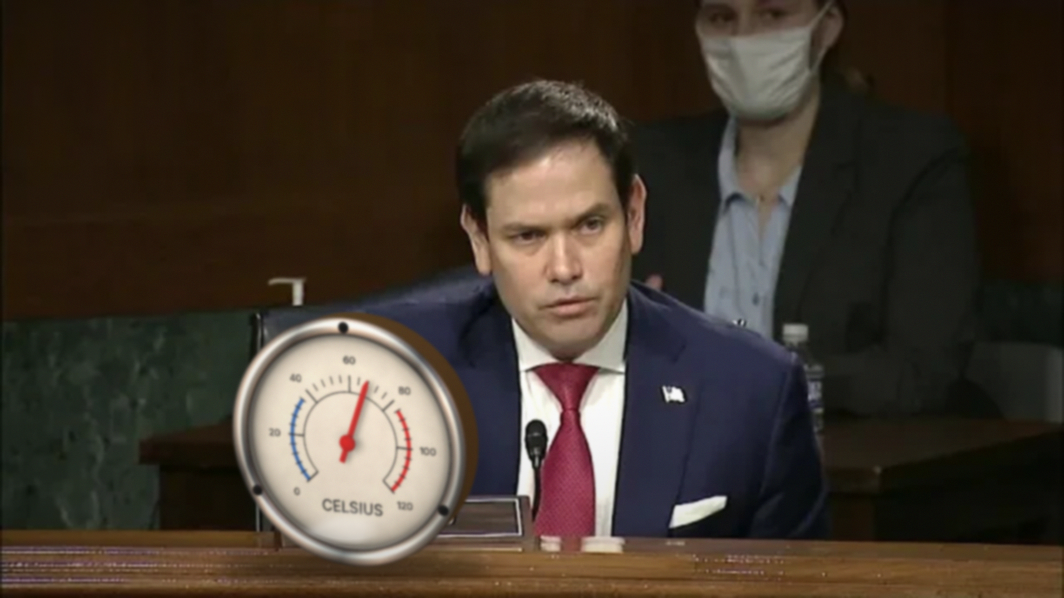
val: 68°C
